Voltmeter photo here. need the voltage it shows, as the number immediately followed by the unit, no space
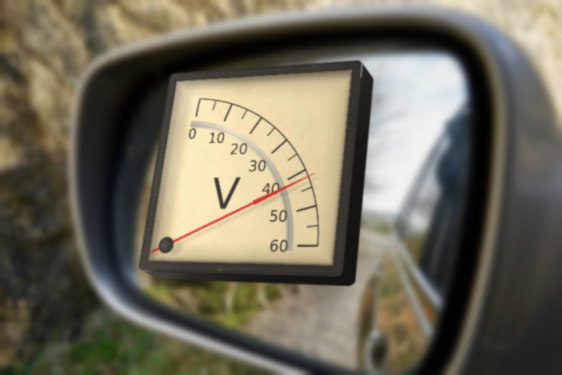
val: 42.5V
